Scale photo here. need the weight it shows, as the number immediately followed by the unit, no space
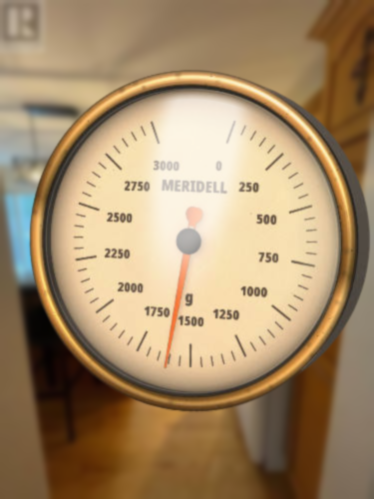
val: 1600g
